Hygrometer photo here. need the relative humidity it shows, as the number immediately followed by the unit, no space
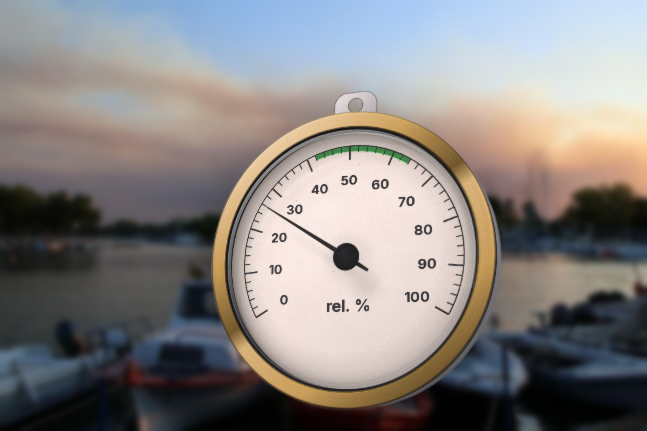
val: 26%
